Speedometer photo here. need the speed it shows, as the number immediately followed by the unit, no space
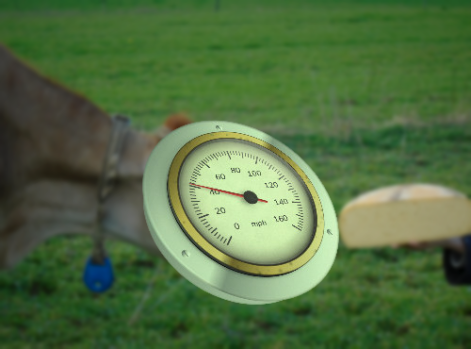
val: 40mph
